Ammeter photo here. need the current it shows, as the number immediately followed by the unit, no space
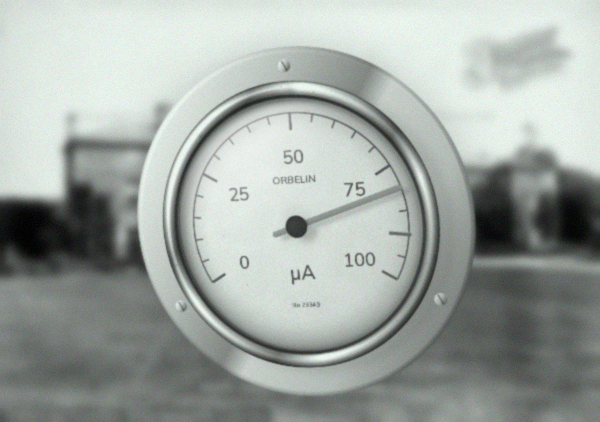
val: 80µA
